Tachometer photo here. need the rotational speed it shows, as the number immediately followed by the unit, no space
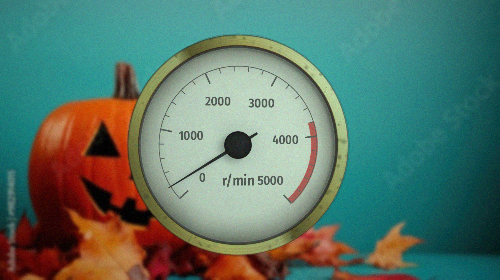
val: 200rpm
